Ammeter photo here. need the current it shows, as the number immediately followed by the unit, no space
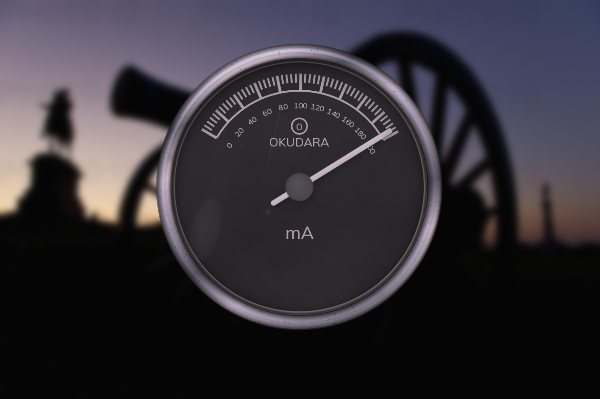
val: 196mA
